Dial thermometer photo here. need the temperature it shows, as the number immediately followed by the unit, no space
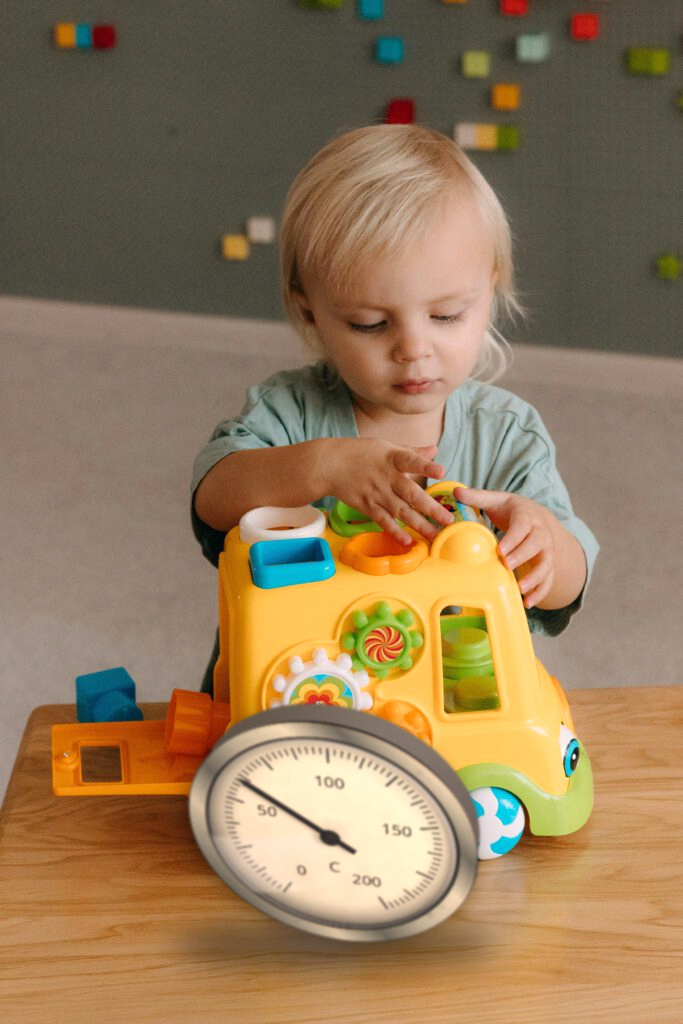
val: 62.5°C
